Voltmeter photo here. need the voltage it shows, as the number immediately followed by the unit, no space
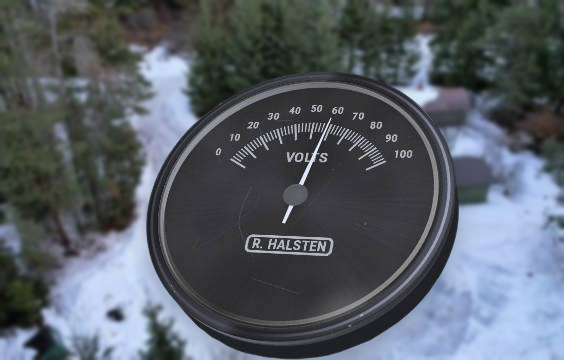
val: 60V
